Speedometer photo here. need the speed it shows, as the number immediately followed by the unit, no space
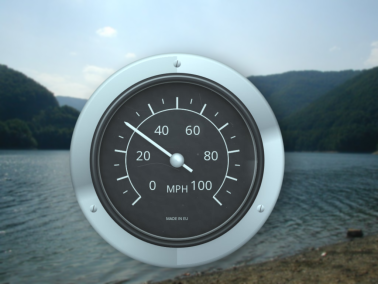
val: 30mph
